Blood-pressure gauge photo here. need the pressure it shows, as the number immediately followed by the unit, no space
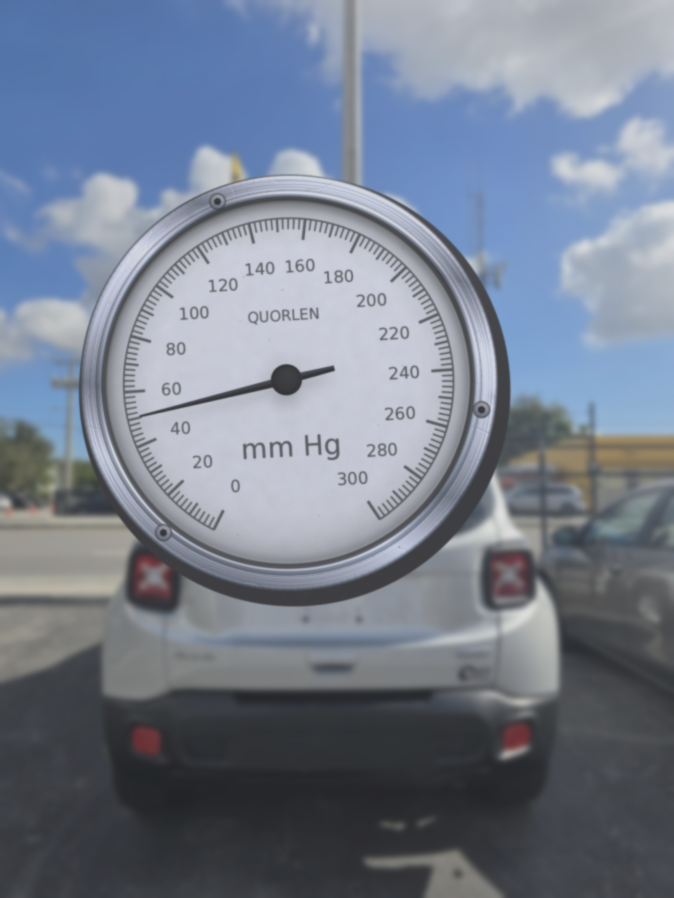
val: 50mmHg
